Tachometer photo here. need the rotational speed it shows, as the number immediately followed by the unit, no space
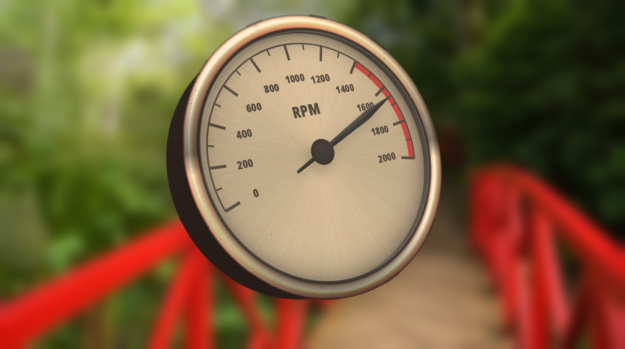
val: 1650rpm
